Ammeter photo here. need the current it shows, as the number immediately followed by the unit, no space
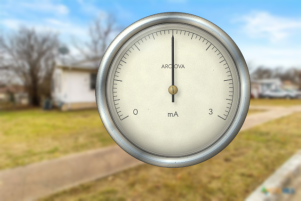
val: 1.5mA
